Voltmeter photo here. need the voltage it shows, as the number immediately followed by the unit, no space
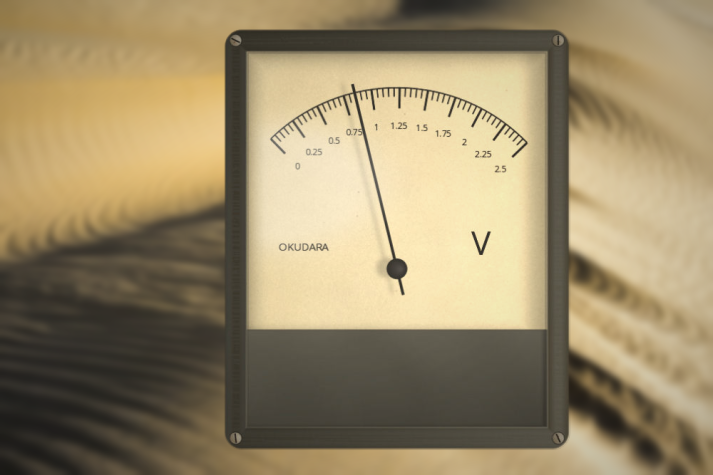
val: 0.85V
